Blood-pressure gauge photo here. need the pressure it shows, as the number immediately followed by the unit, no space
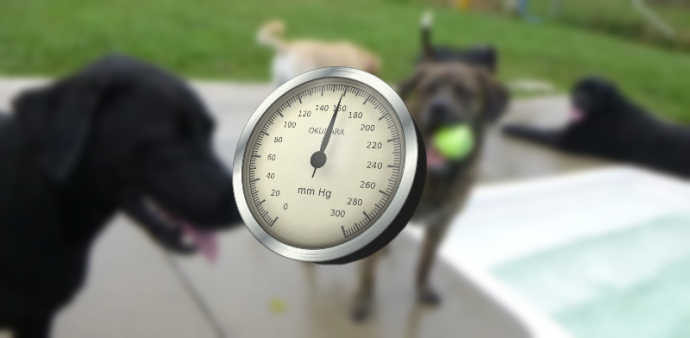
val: 160mmHg
